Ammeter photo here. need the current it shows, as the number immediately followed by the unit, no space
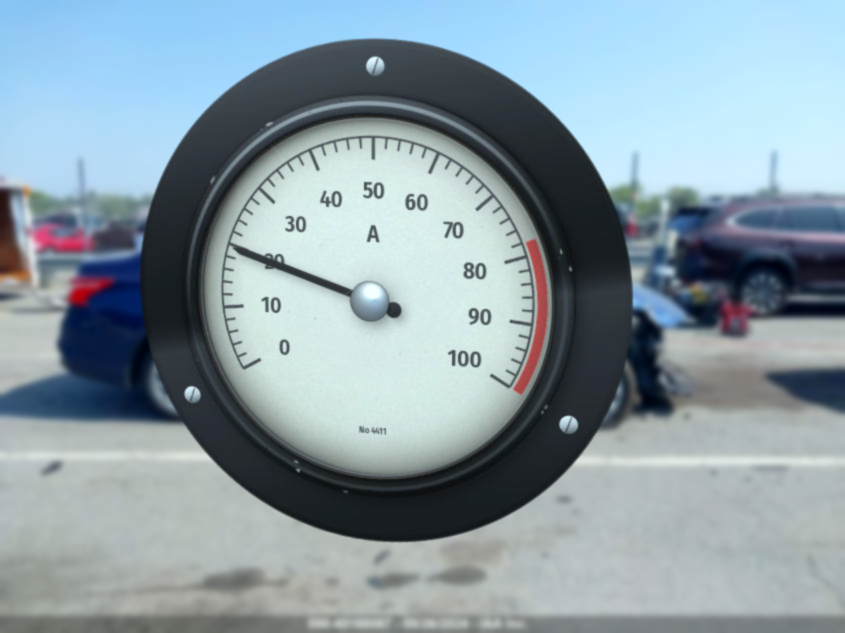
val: 20A
